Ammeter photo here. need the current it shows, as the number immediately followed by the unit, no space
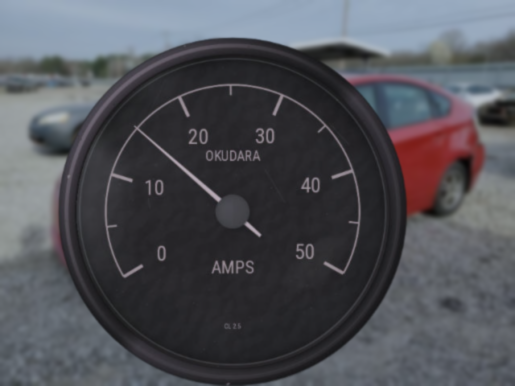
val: 15A
